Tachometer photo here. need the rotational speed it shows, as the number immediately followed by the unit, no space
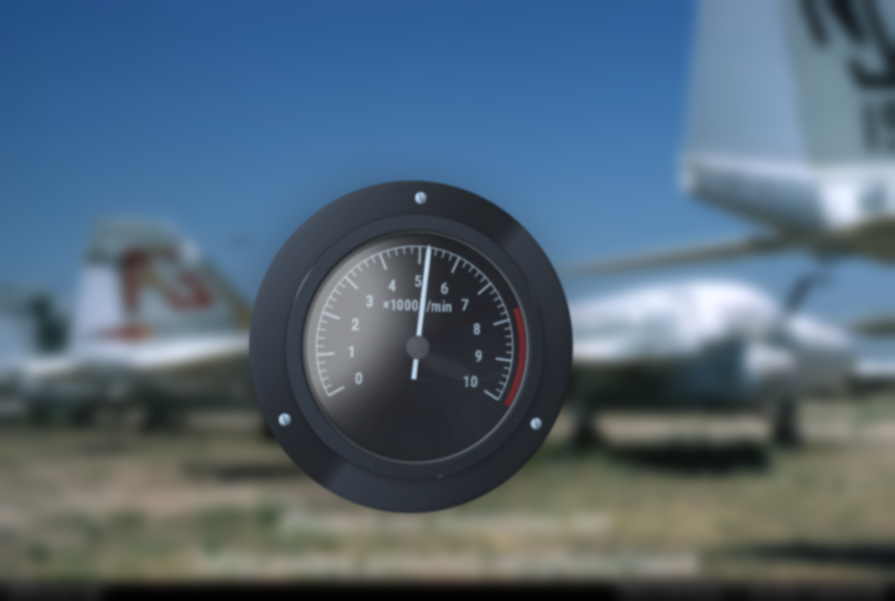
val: 5200rpm
